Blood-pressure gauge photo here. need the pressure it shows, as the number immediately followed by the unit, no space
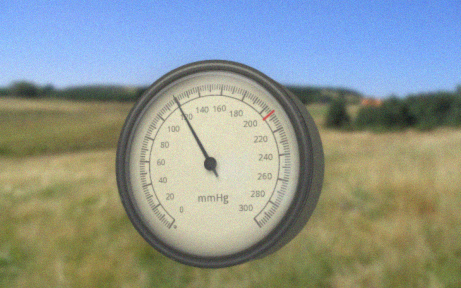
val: 120mmHg
